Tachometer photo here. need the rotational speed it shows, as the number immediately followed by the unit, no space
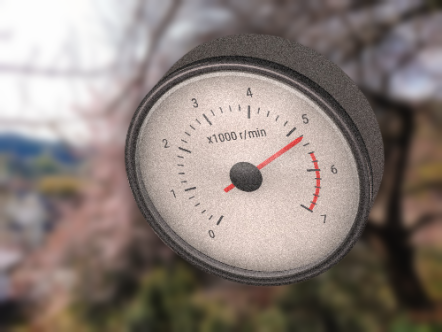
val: 5200rpm
